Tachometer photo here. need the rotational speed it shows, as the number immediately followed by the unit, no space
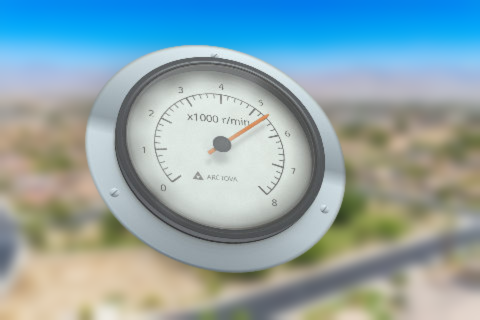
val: 5400rpm
